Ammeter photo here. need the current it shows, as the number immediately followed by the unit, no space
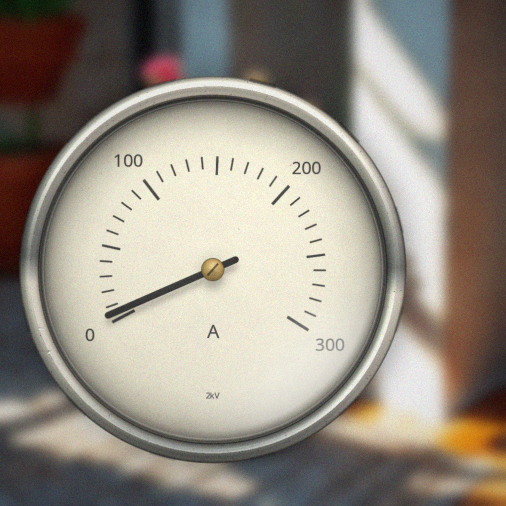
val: 5A
